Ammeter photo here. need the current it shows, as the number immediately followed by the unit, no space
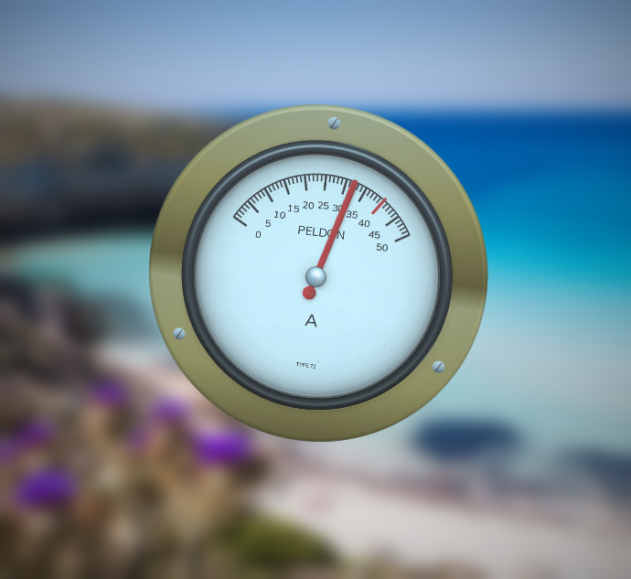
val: 32A
